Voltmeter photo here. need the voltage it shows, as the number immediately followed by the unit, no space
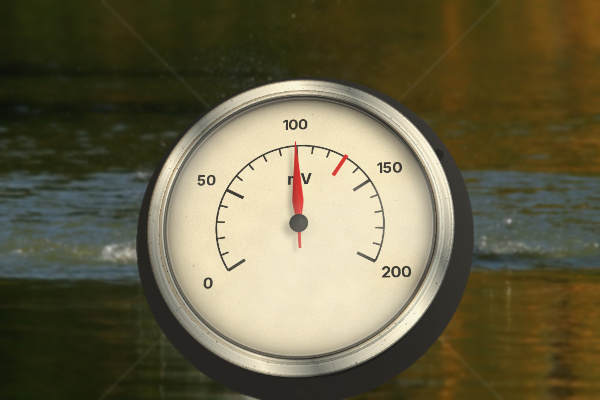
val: 100mV
